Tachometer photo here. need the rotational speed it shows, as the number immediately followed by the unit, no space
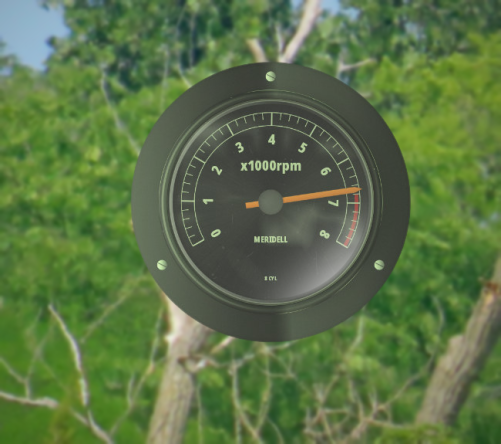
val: 6700rpm
